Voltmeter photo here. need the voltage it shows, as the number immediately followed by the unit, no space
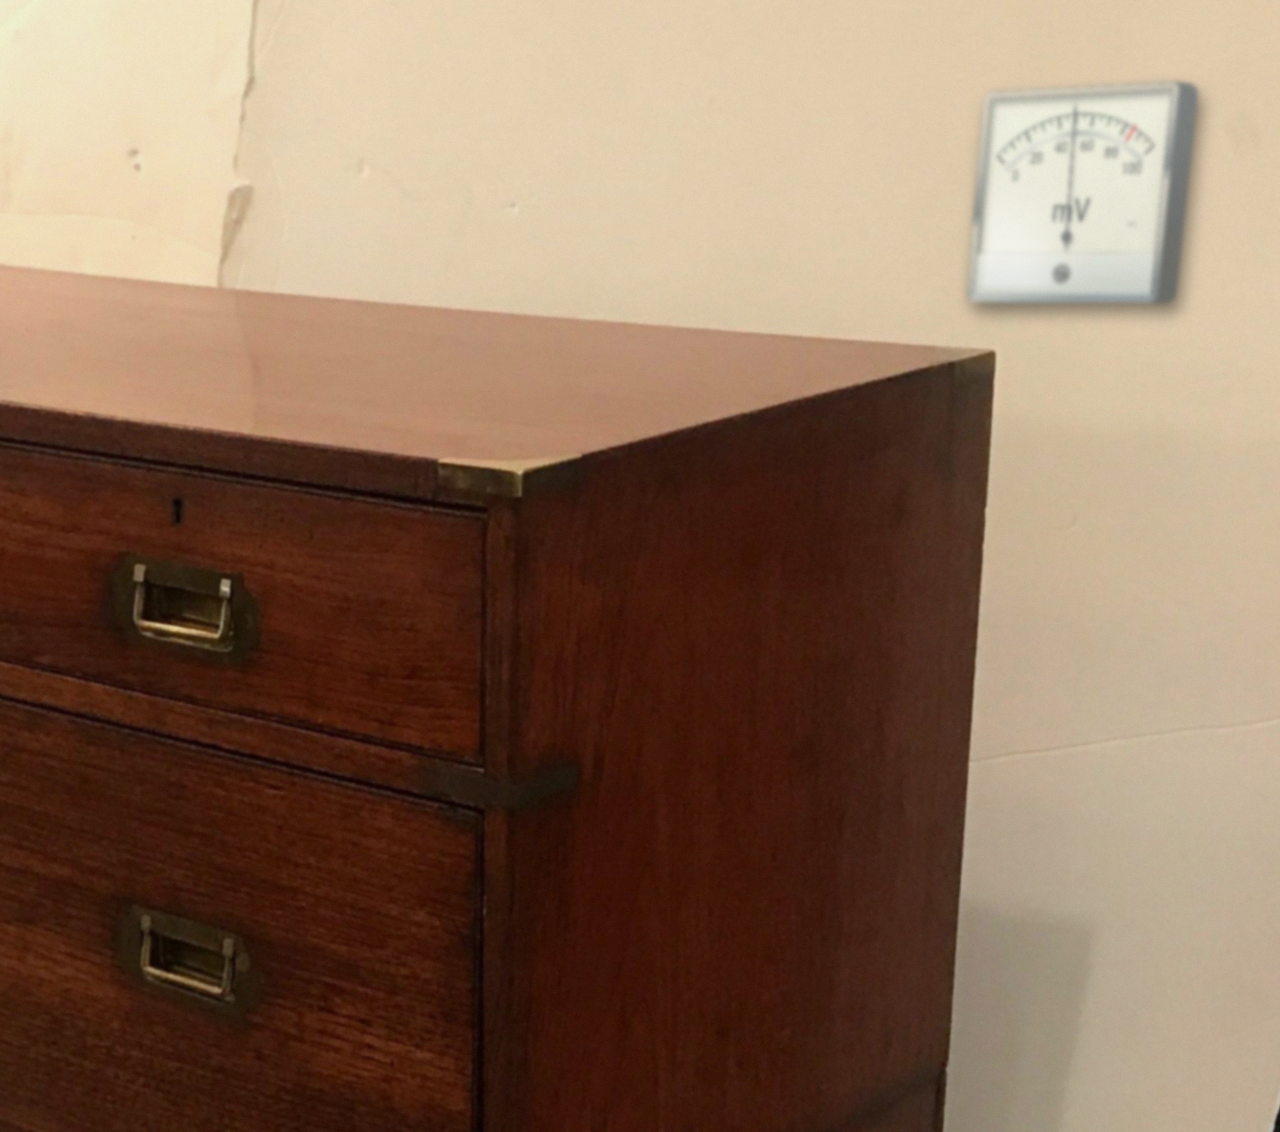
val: 50mV
